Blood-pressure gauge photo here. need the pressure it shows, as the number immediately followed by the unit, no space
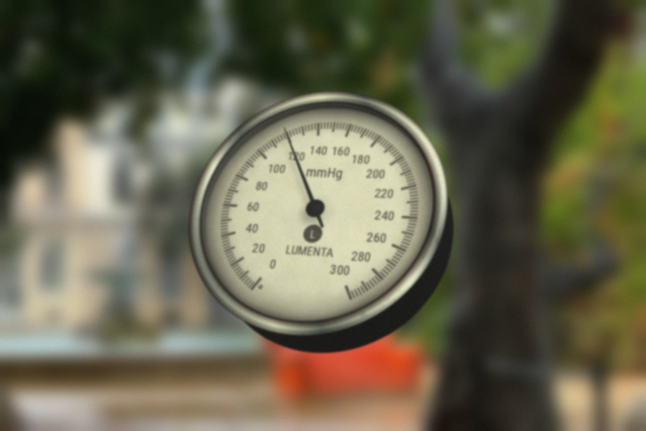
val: 120mmHg
